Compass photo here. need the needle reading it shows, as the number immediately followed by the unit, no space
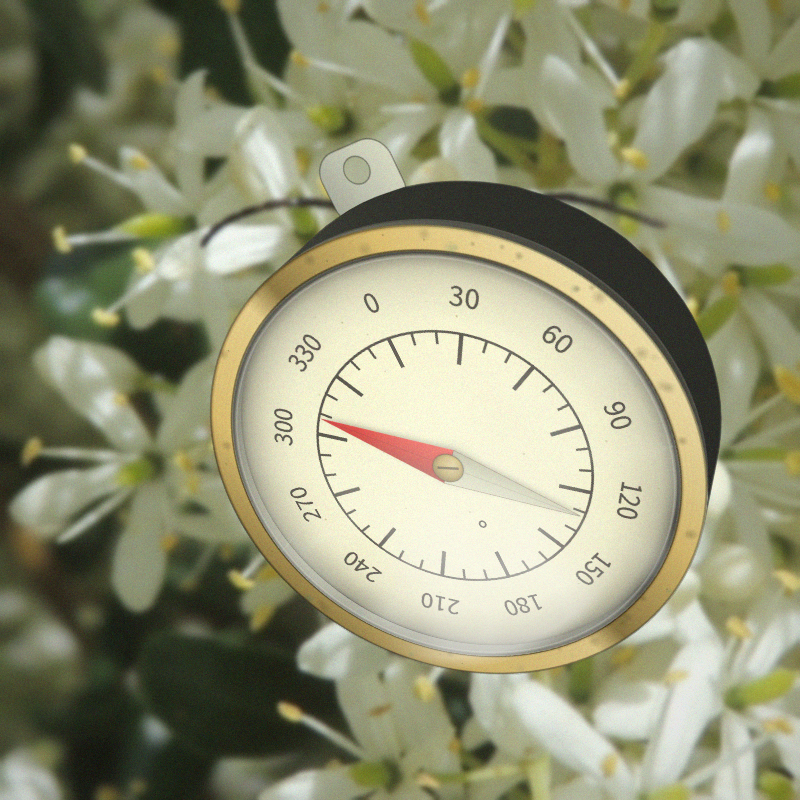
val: 310°
